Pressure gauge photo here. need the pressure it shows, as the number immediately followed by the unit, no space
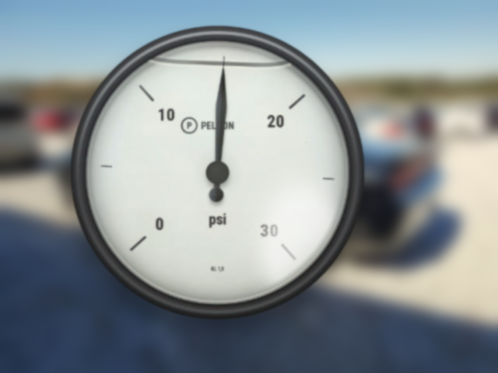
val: 15psi
